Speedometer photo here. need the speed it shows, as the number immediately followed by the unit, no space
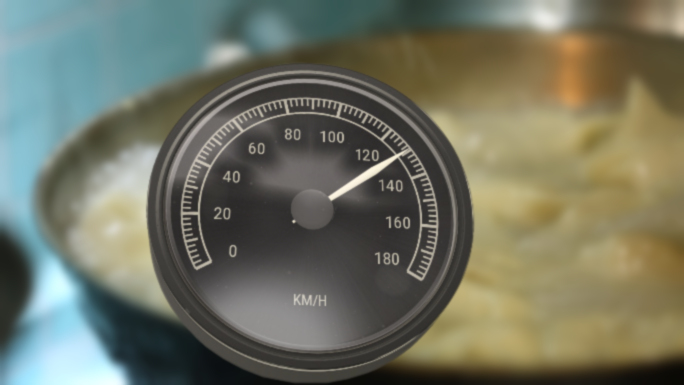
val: 130km/h
